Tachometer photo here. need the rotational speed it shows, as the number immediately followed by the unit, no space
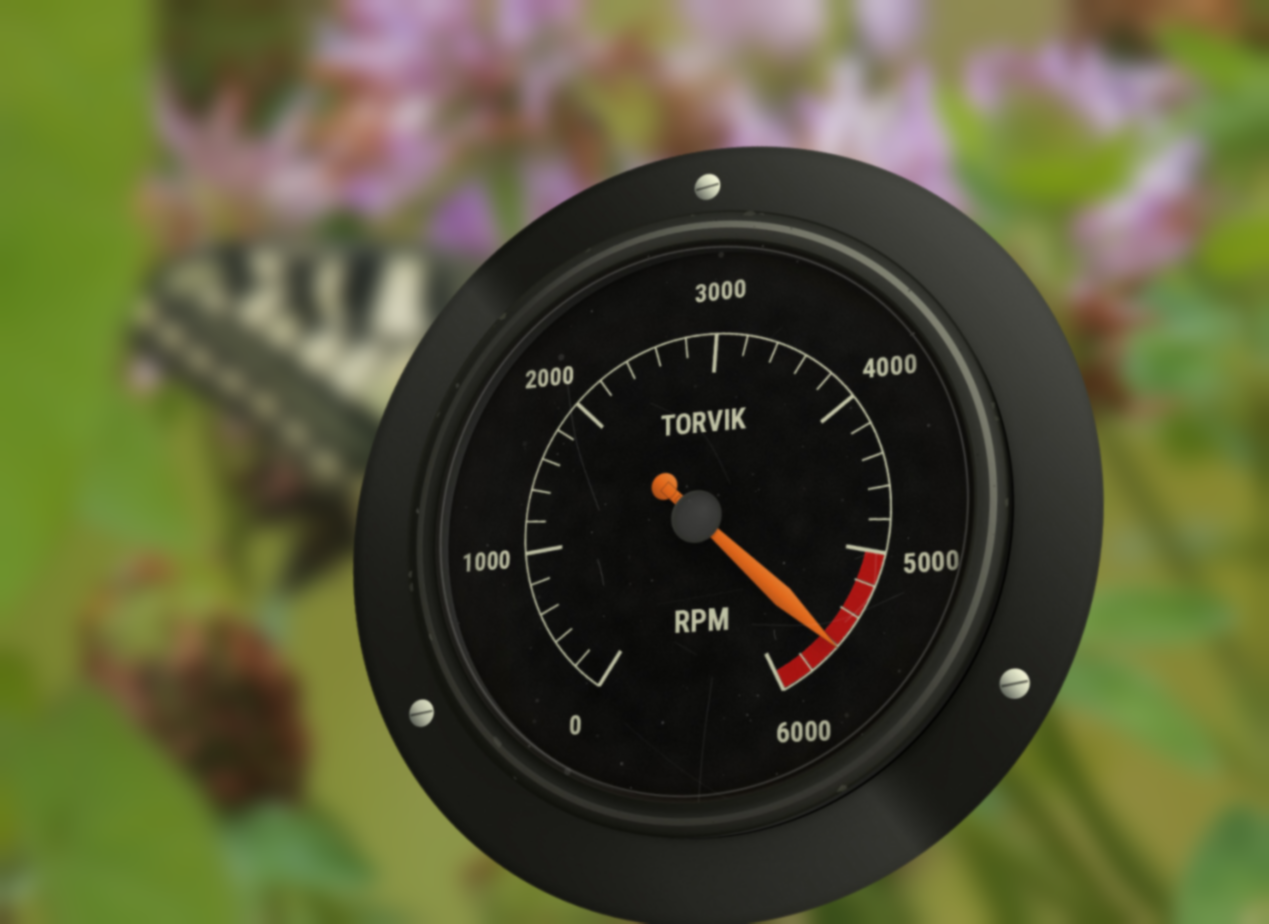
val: 5600rpm
